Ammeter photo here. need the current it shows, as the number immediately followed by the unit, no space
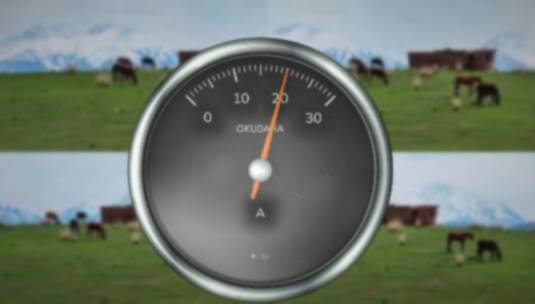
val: 20A
